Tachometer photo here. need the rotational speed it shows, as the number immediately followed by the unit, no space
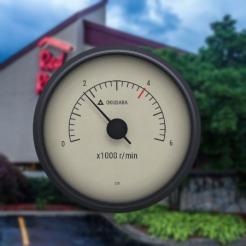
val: 1800rpm
